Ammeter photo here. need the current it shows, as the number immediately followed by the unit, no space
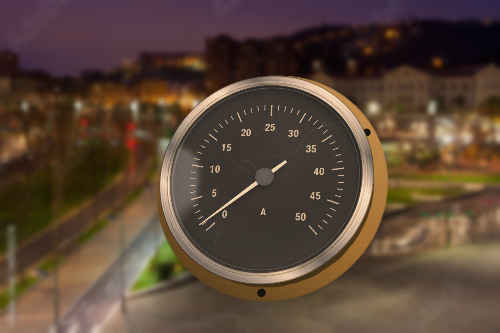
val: 1A
